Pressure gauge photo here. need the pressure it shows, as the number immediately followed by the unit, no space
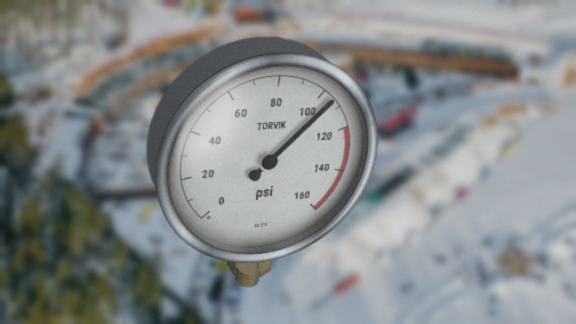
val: 105psi
